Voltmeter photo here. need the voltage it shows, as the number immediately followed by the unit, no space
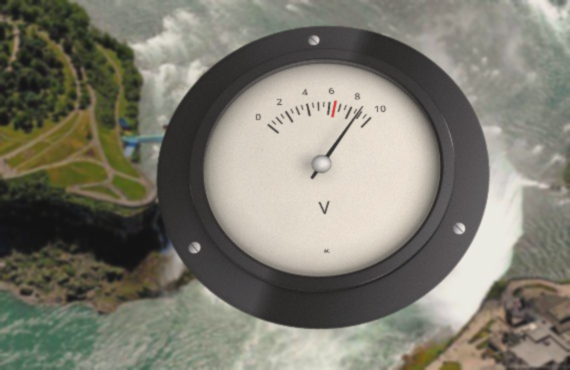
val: 9V
